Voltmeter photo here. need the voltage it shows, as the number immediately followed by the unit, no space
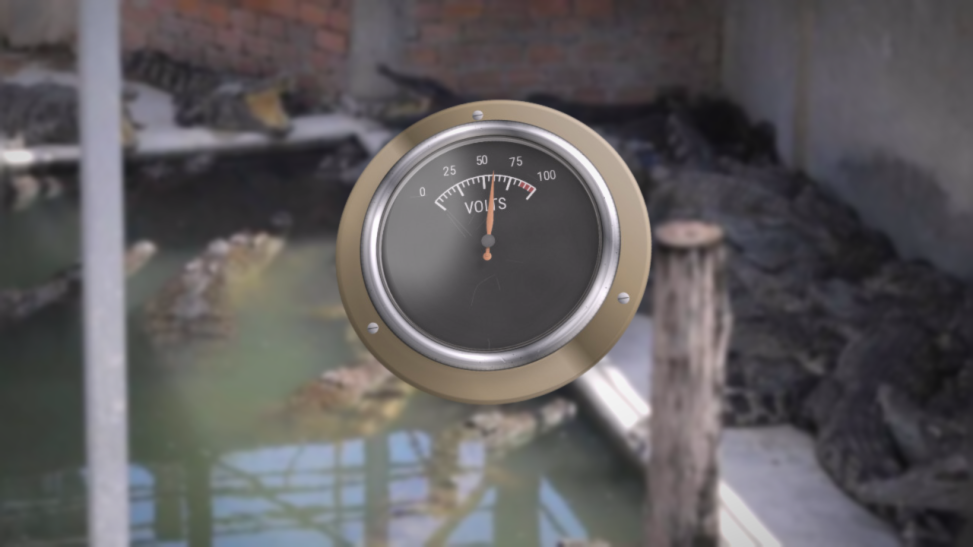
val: 60V
